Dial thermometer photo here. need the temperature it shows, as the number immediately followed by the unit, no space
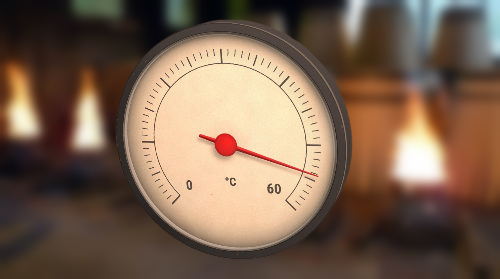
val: 54°C
